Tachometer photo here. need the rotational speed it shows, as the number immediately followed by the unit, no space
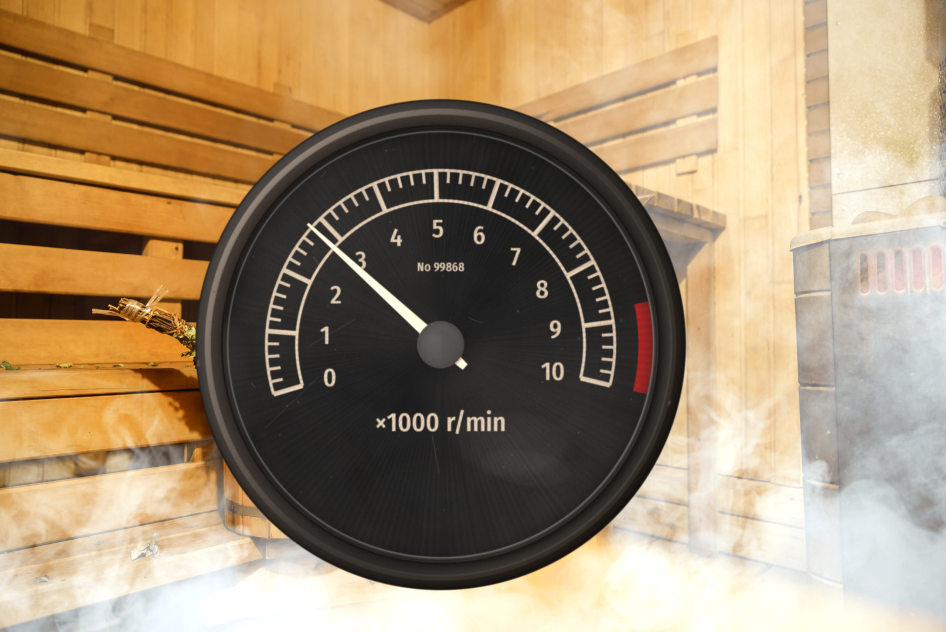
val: 2800rpm
